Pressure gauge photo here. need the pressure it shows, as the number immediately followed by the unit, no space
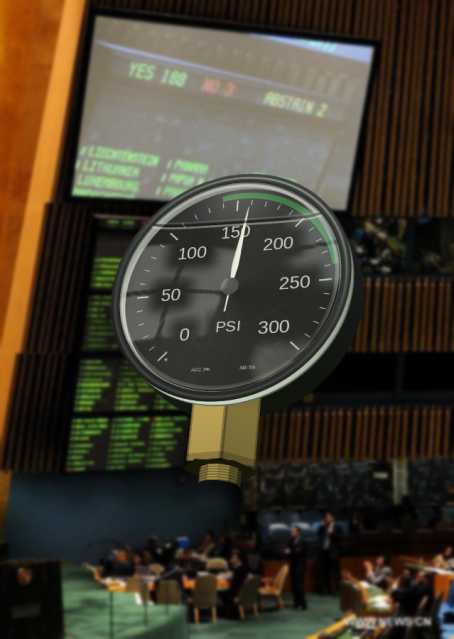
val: 160psi
